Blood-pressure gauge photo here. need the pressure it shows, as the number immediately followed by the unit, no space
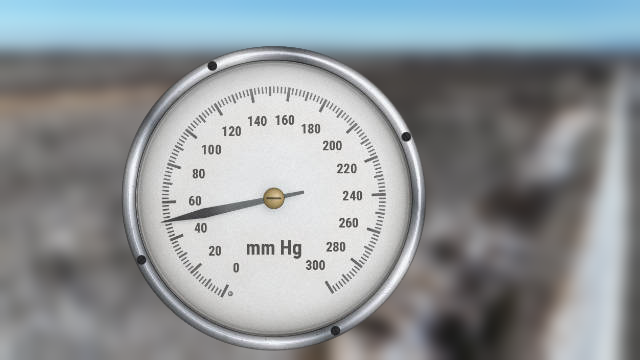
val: 50mmHg
